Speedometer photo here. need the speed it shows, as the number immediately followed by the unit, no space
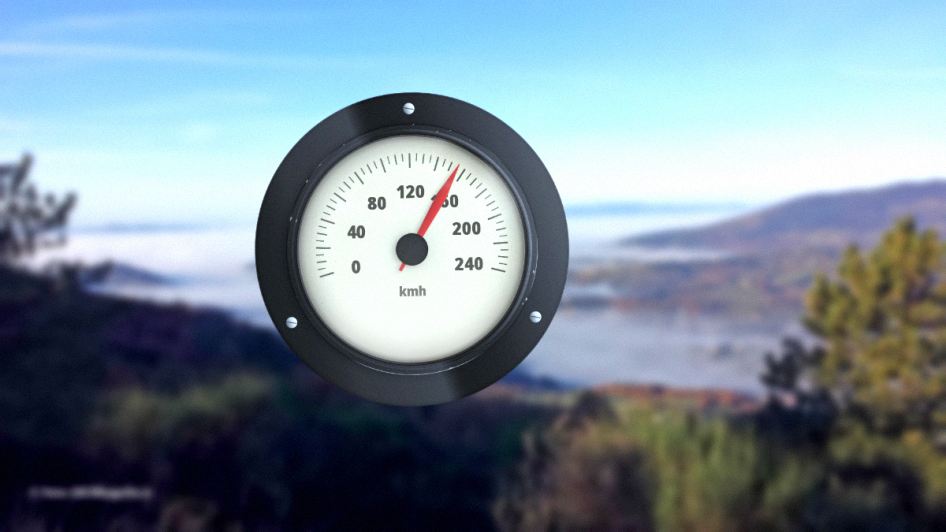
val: 155km/h
